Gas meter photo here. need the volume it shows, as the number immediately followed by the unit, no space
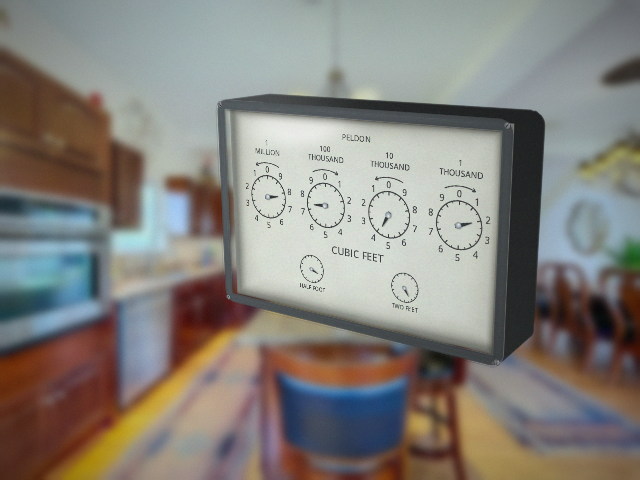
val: 774200ft³
